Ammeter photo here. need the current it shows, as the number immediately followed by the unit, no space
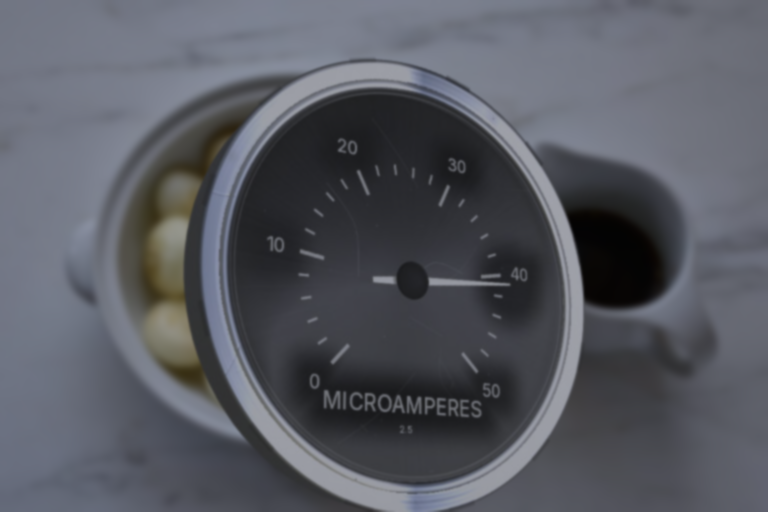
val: 41µA
